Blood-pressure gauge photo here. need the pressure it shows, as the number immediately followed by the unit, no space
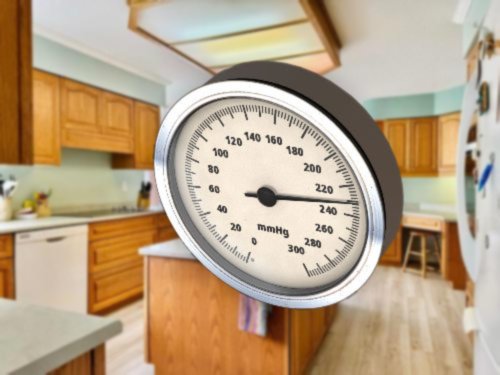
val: 230mmHg
